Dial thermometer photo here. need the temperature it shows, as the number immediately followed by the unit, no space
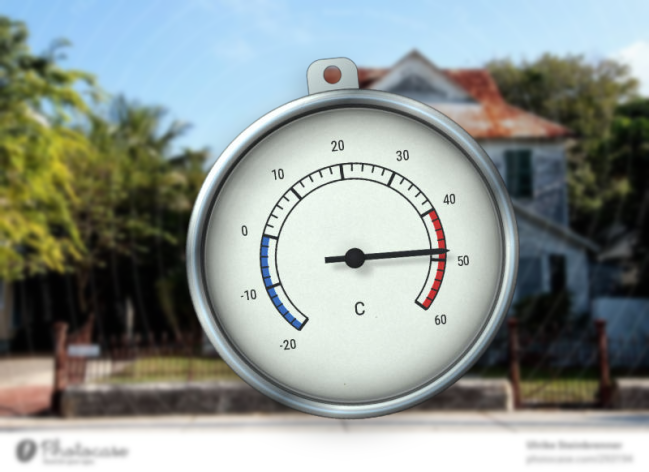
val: 48°C
